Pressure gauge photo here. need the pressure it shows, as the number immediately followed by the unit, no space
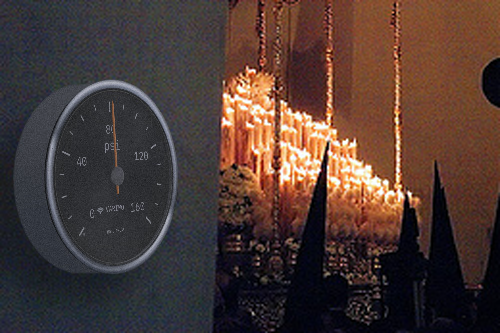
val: 80psi
